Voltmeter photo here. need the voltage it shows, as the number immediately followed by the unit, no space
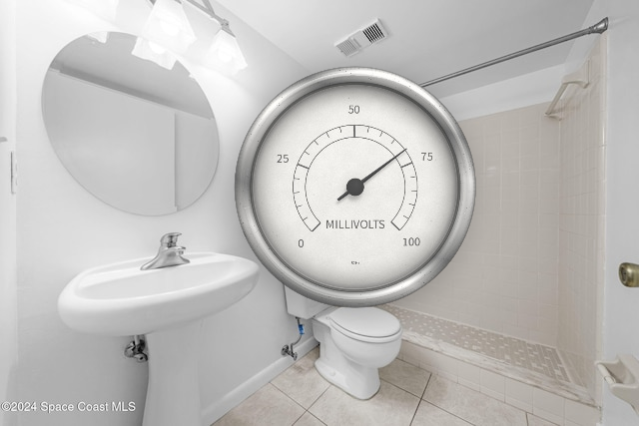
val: 70mV
